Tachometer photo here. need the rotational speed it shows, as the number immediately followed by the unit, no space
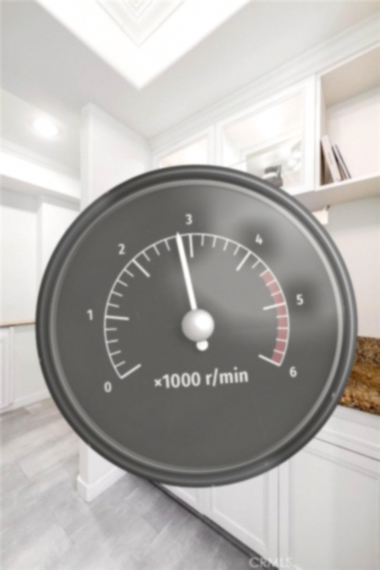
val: 2800rpm
